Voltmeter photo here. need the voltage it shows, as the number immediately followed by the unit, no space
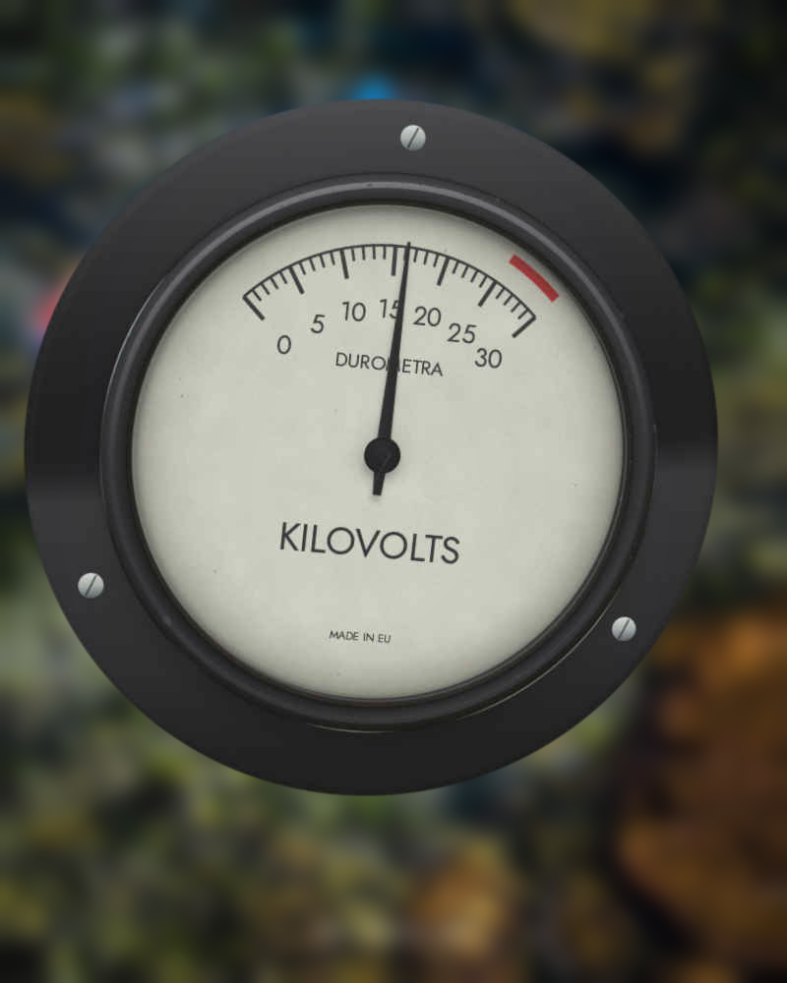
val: 16kV
